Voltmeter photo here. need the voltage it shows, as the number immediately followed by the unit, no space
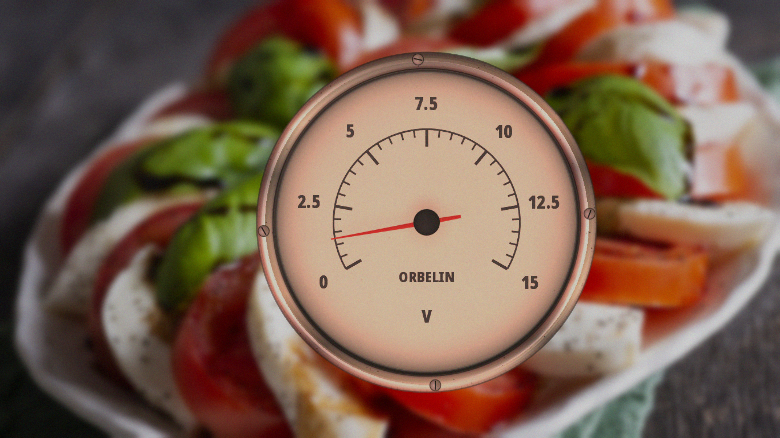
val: 1.25V
